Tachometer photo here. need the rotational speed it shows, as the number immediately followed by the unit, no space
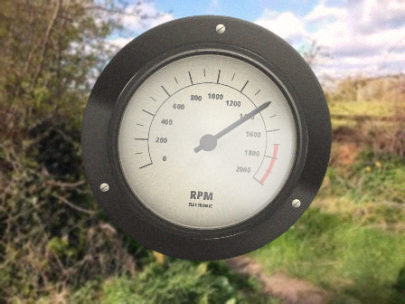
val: 1400rpm
